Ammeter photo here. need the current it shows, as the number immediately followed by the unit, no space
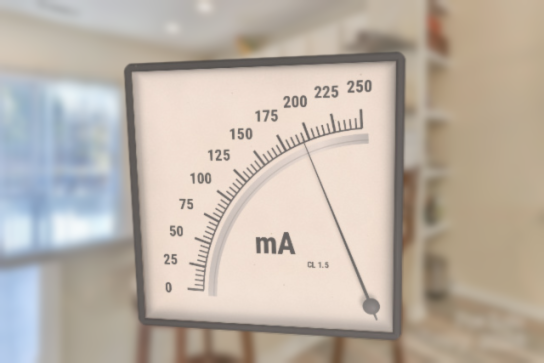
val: 195mA
